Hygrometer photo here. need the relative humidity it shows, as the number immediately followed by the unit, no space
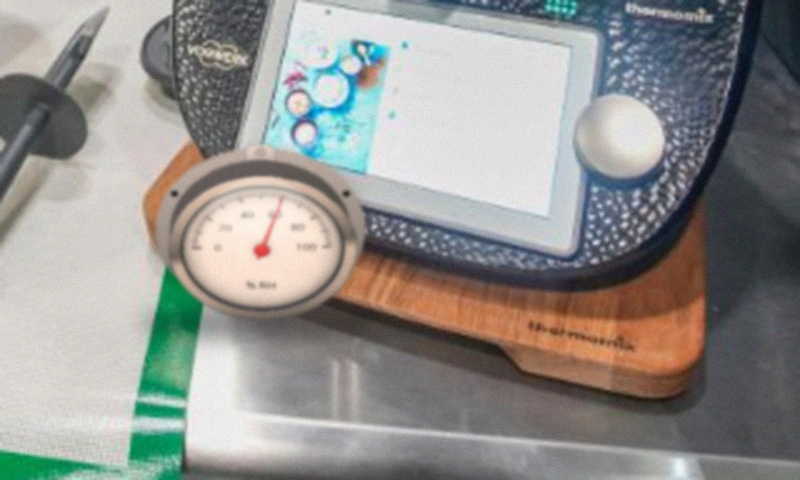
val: 60%
